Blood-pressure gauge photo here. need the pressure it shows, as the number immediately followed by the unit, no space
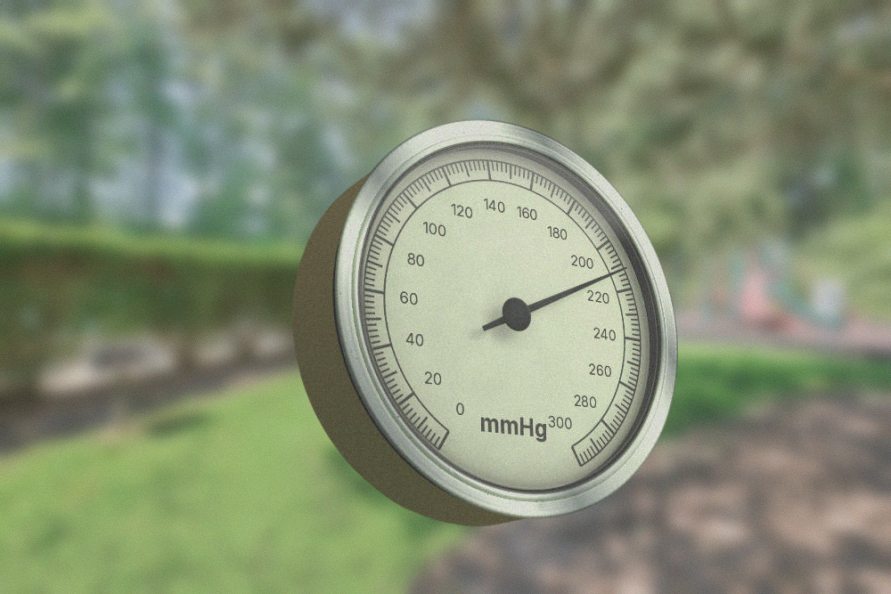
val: 212mmHg
